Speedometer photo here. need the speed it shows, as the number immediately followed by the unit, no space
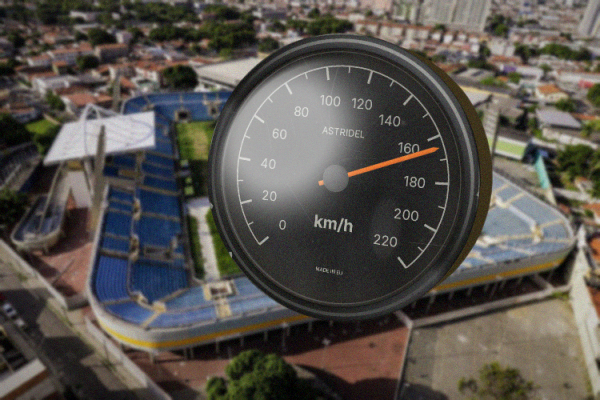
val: 165km/h
